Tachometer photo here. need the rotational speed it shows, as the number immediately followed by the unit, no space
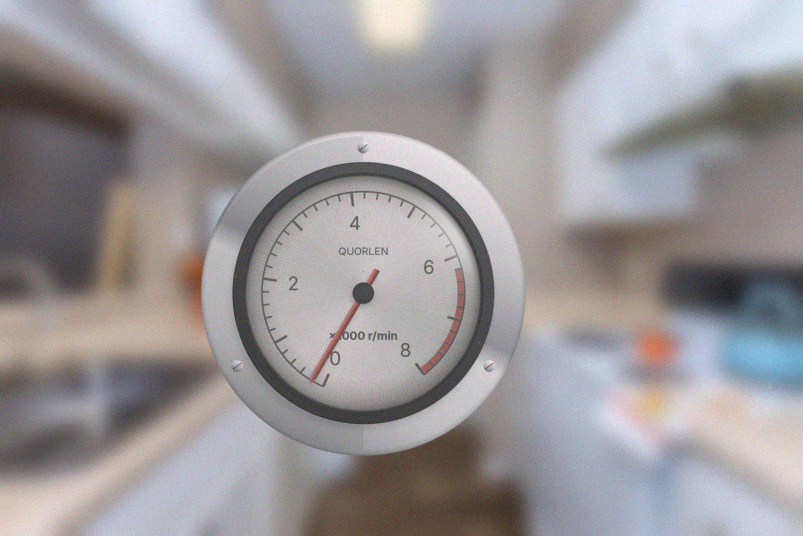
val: 200rpm
